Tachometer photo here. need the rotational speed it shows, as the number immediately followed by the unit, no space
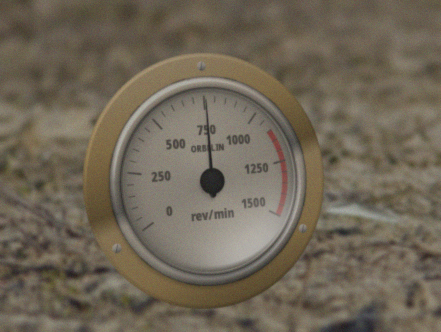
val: 750rpm
